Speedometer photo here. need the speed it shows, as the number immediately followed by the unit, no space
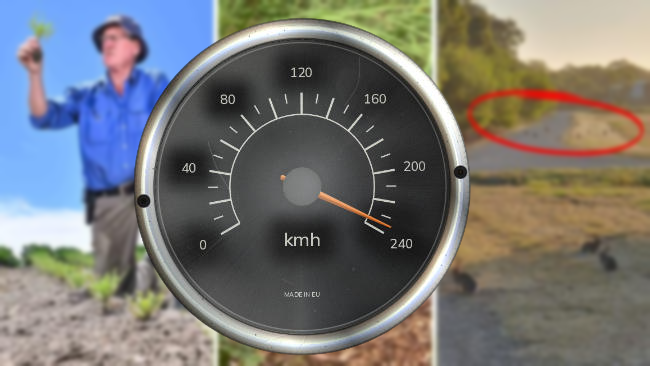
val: 235km/h
